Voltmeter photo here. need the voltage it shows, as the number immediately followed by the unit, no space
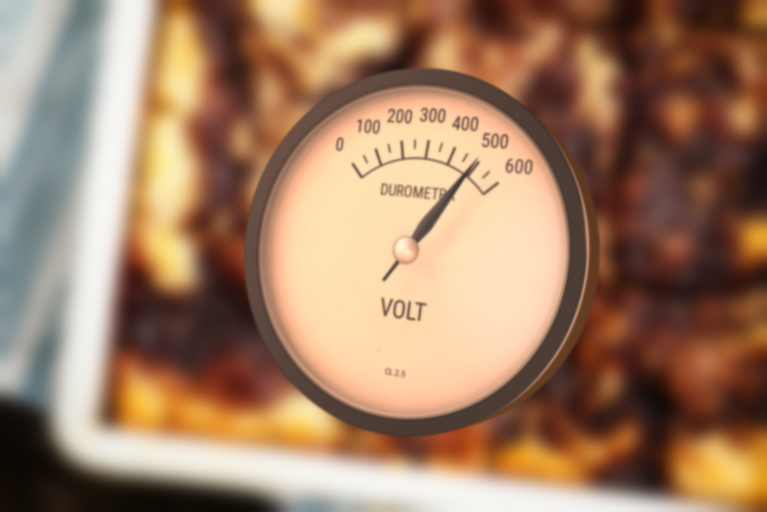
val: 500V
